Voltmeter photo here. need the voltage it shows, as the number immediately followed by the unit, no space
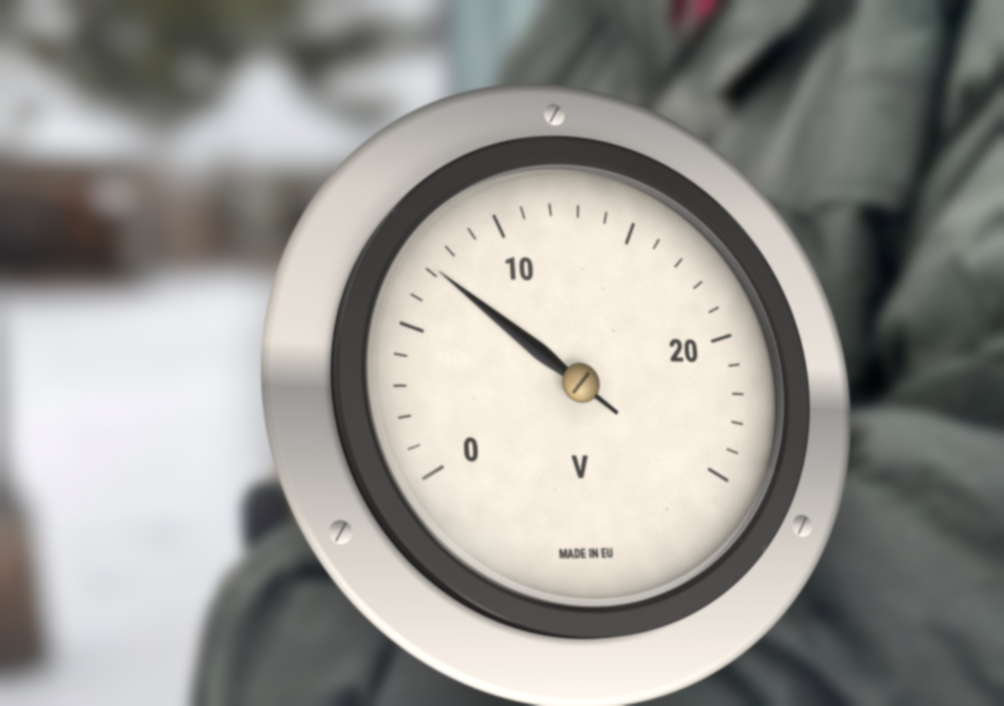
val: 7V
